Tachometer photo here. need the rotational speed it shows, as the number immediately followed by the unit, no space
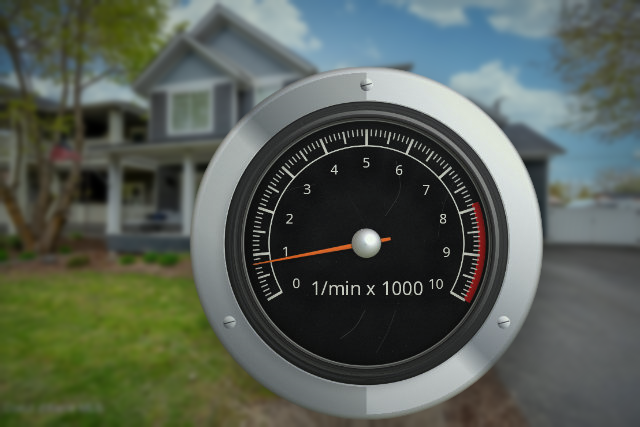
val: 800rpm
